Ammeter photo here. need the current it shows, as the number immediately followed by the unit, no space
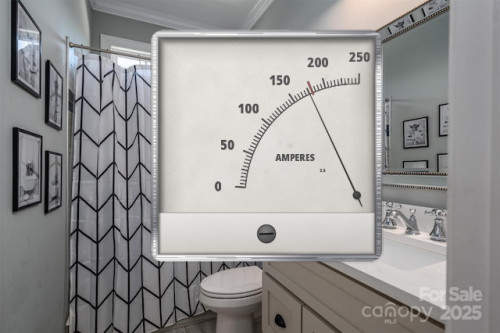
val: 175A
